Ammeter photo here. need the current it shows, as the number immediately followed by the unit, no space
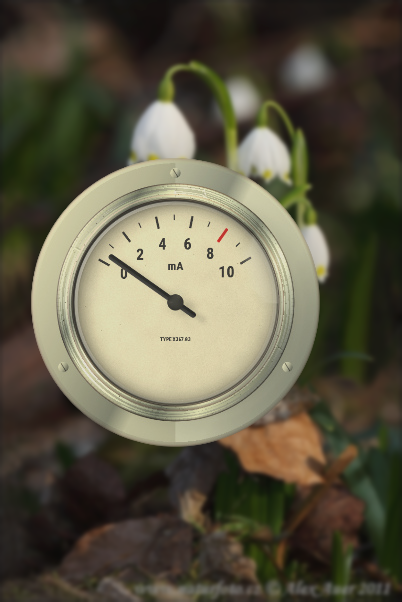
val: 0.5mA
